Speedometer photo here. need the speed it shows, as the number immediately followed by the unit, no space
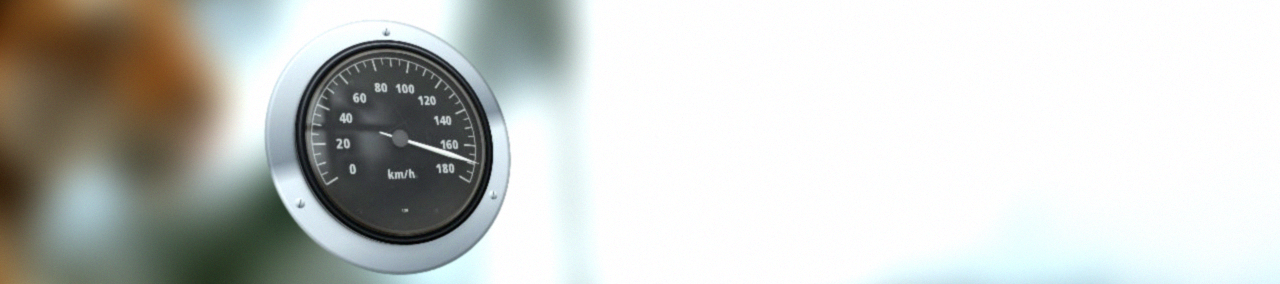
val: 170km/h
